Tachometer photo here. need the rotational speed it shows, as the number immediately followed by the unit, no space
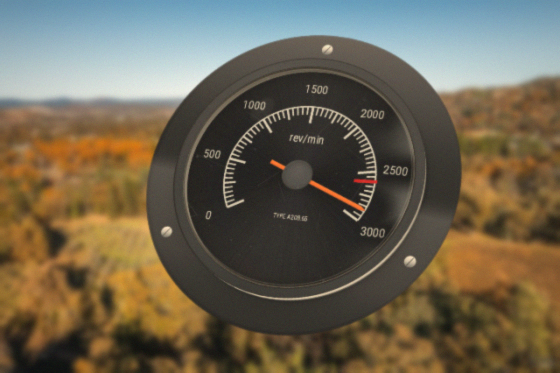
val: 2900rpm
